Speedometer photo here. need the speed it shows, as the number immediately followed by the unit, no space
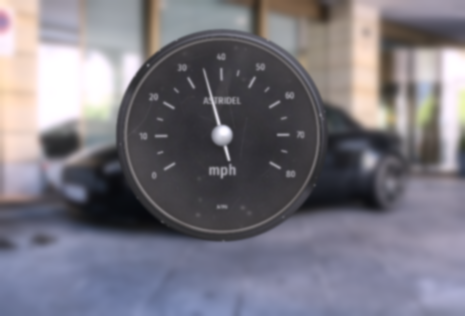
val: 35mph
